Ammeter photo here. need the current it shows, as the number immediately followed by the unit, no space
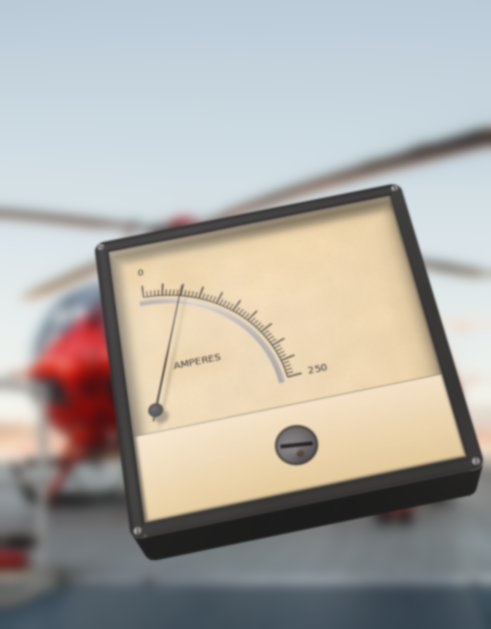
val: 50A
